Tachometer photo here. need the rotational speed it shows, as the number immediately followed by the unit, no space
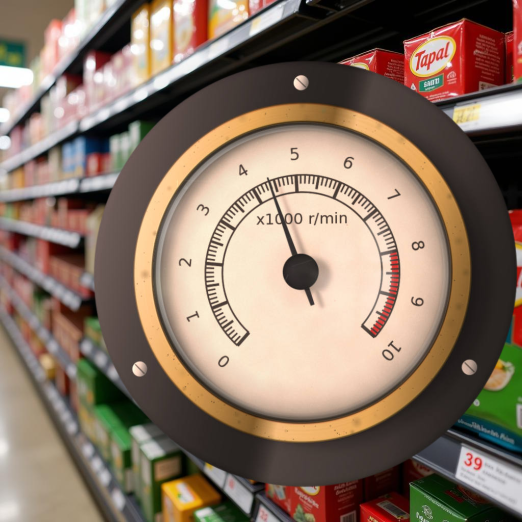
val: 4400rpm
